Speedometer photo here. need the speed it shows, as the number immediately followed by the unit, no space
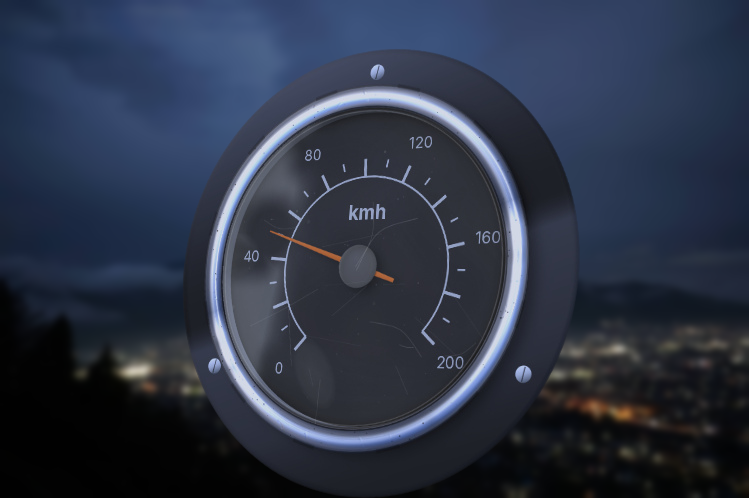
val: 50km/h
